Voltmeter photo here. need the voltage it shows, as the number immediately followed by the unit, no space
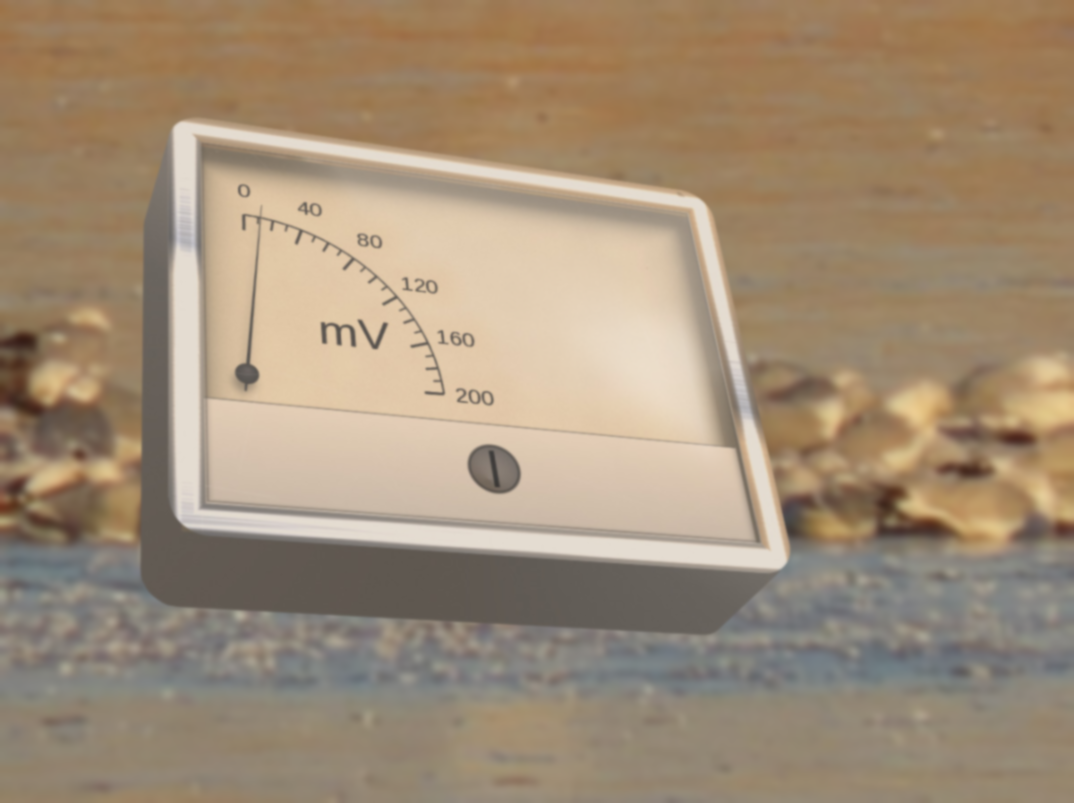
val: 10mV
